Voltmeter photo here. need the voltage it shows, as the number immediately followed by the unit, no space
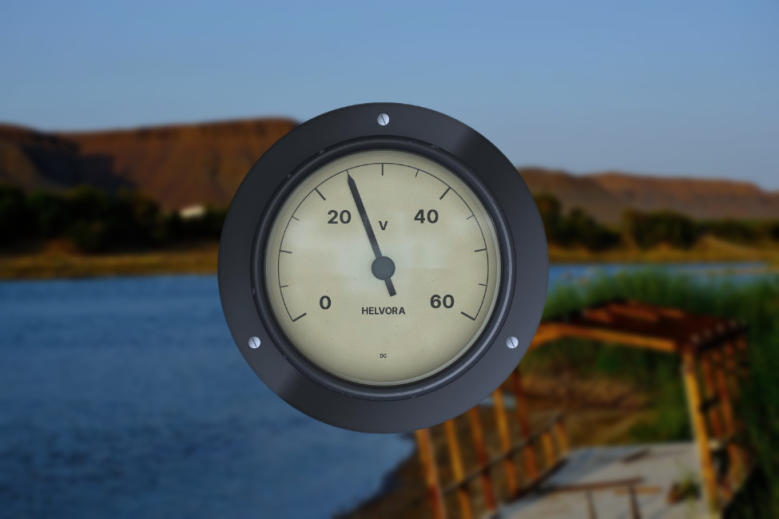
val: 25V
